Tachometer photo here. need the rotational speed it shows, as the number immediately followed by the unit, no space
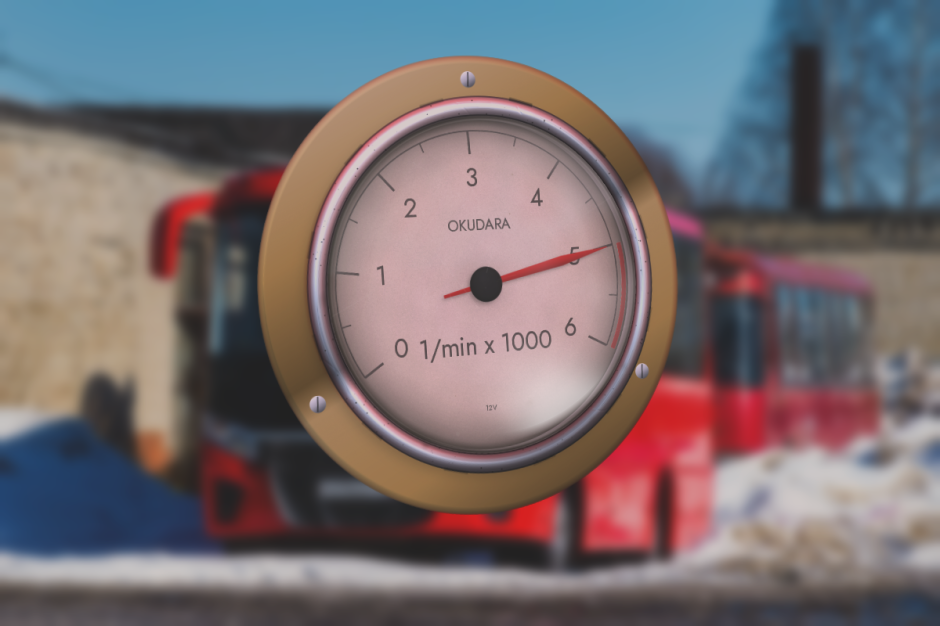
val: 5000rpm
